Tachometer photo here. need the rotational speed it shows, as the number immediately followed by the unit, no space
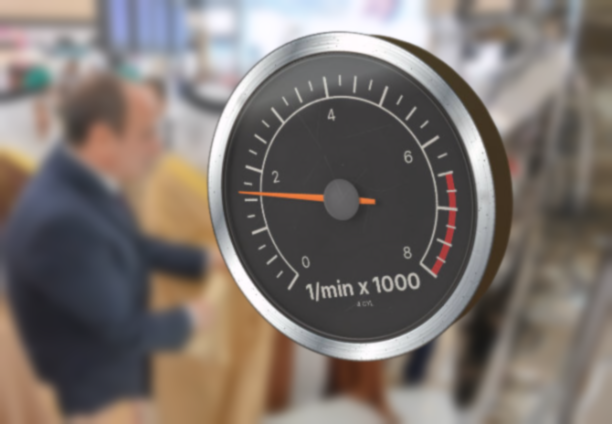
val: 1625rpm
